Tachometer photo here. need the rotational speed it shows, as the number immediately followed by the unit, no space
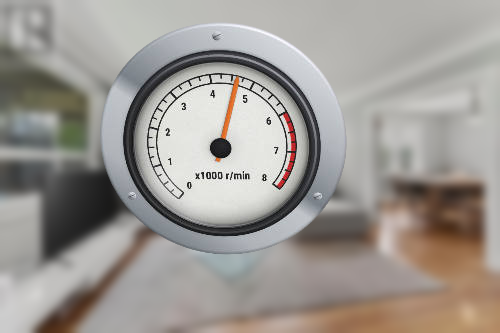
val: 4625rpm
